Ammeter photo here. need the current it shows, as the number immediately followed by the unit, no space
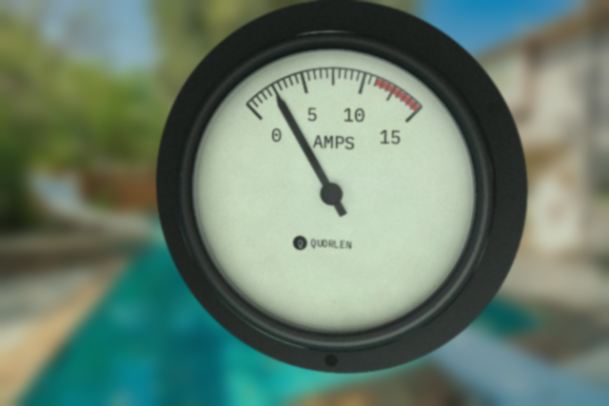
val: 2.5A
